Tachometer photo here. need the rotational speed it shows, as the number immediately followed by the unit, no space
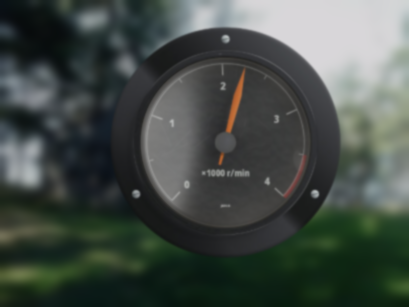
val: 2250rpm
